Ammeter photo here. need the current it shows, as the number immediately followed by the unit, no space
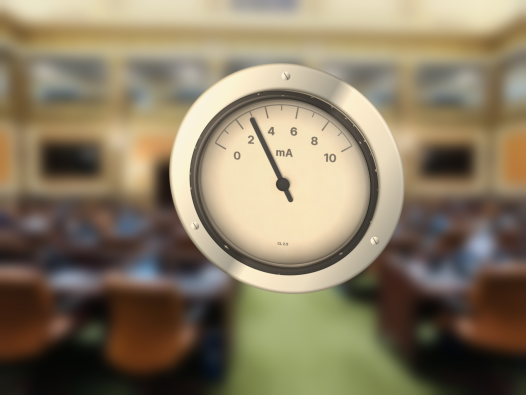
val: 3mA
